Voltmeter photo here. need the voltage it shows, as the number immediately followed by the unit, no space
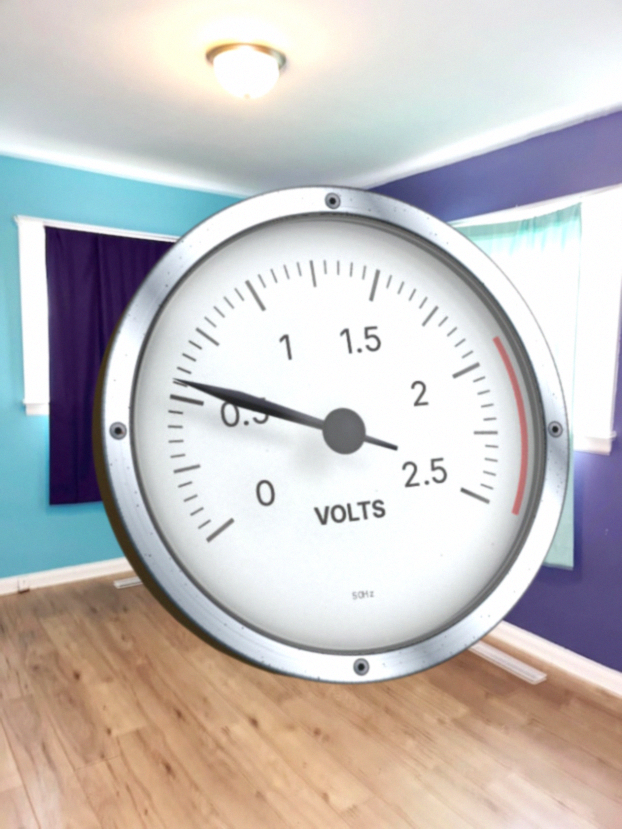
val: 0.55V
